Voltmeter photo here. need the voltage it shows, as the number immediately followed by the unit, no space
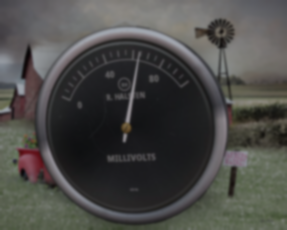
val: 65mV
